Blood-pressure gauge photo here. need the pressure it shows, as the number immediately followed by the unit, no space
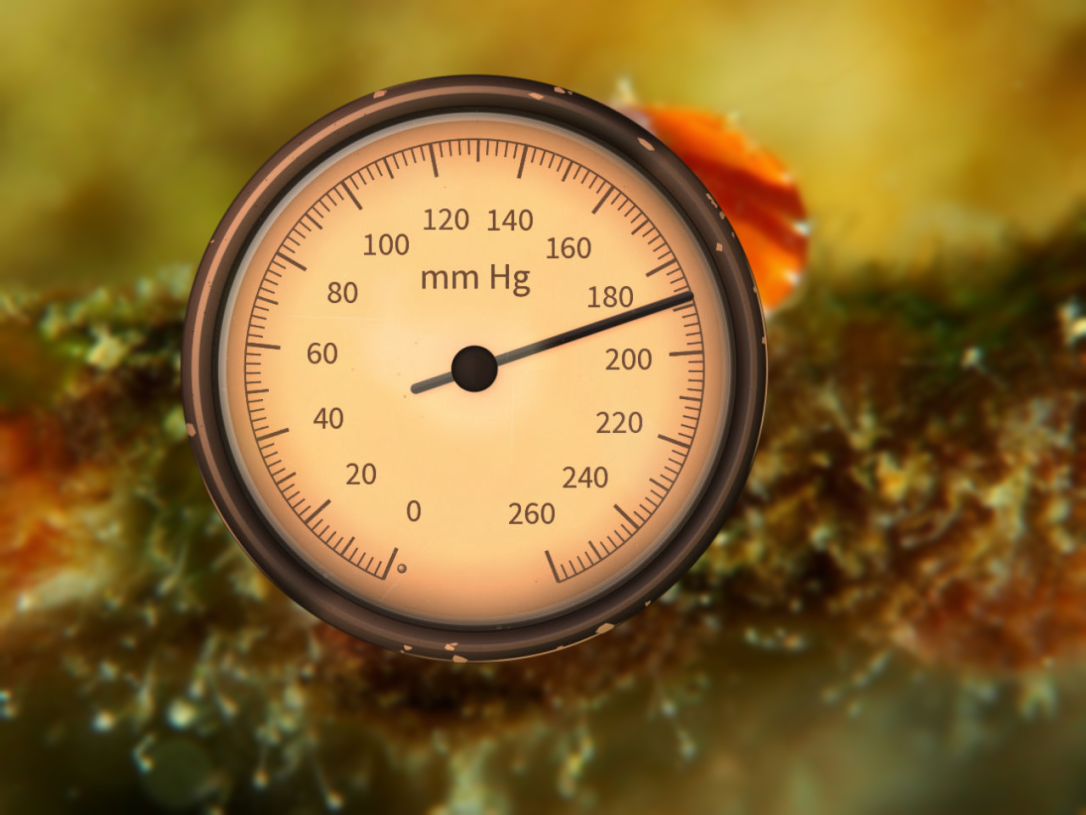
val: 188mmHg
